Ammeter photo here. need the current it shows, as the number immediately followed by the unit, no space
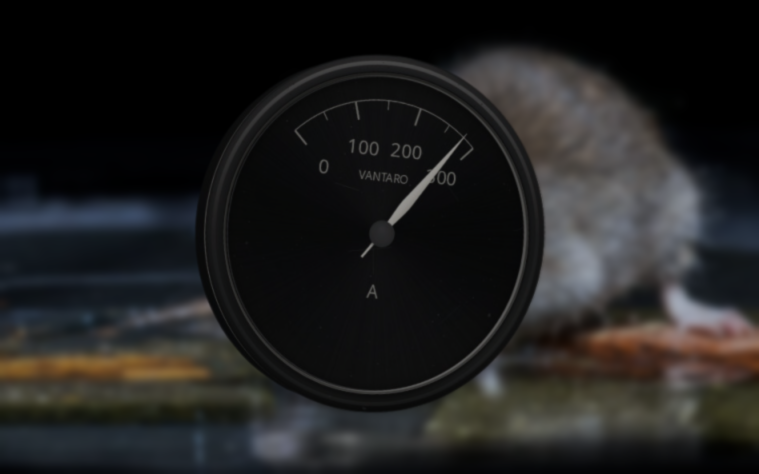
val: 275A
